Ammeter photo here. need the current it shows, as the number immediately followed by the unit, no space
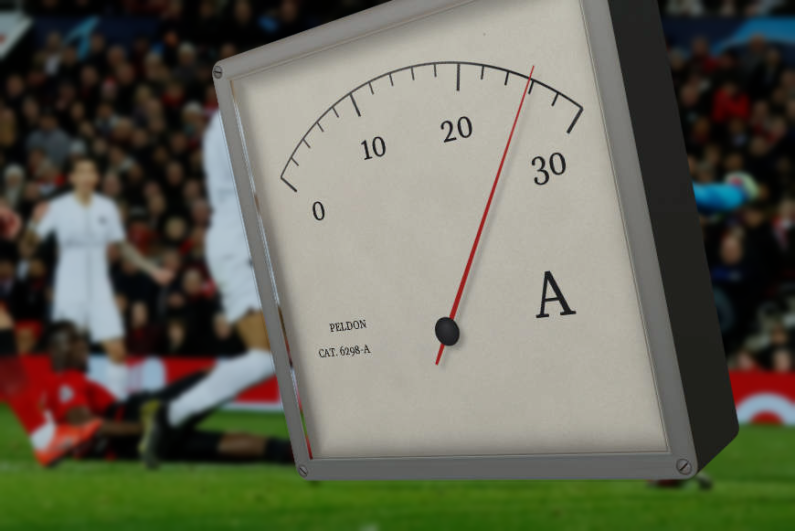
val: 26A
